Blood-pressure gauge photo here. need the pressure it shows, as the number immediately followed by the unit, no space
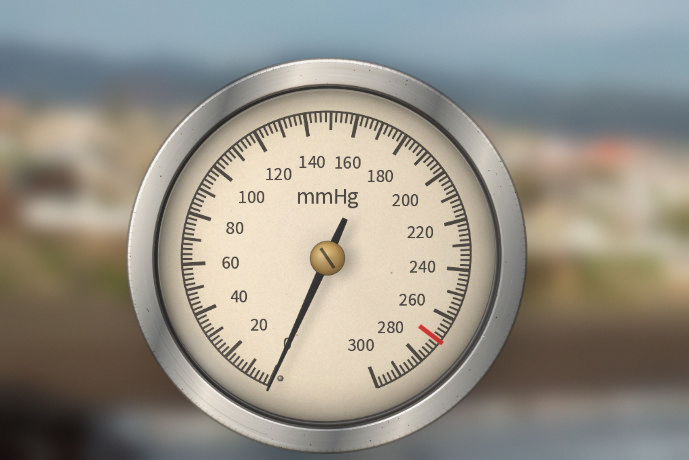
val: 0mmHg
